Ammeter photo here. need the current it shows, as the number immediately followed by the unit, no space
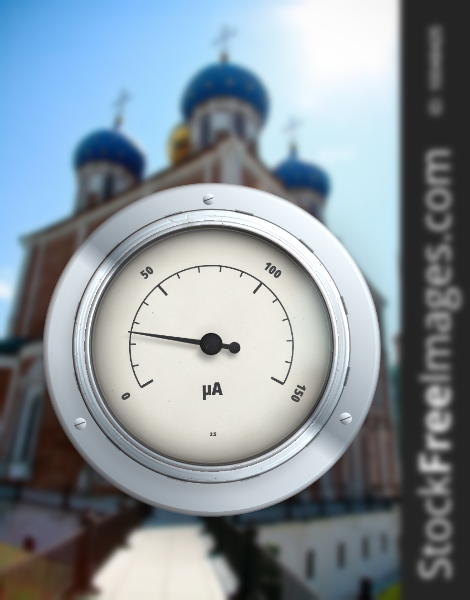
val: 25µA
